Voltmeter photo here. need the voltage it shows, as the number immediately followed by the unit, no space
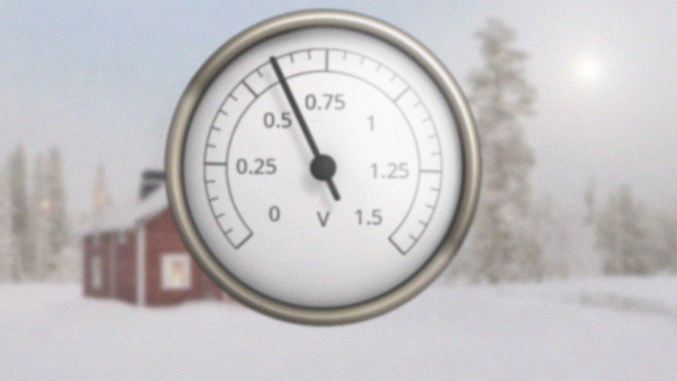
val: 0.6V
